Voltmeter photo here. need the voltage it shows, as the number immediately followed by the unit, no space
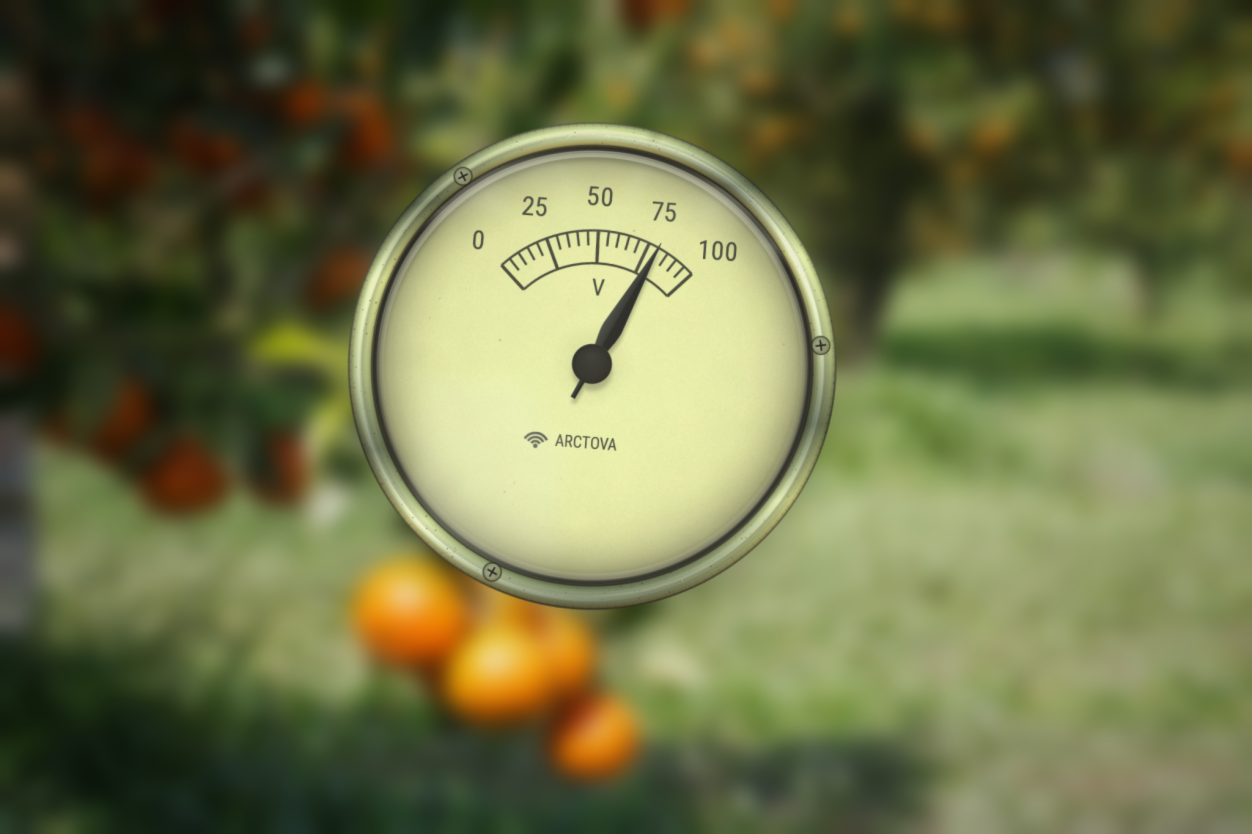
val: 80V
